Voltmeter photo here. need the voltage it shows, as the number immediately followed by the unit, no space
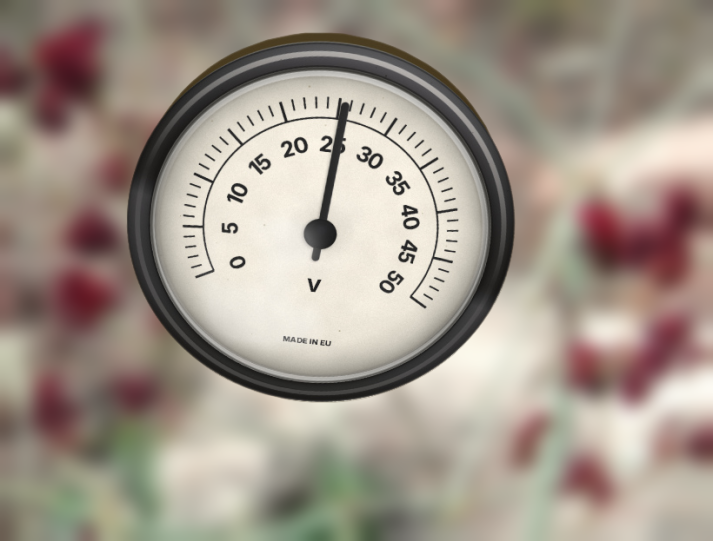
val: 25.5V
